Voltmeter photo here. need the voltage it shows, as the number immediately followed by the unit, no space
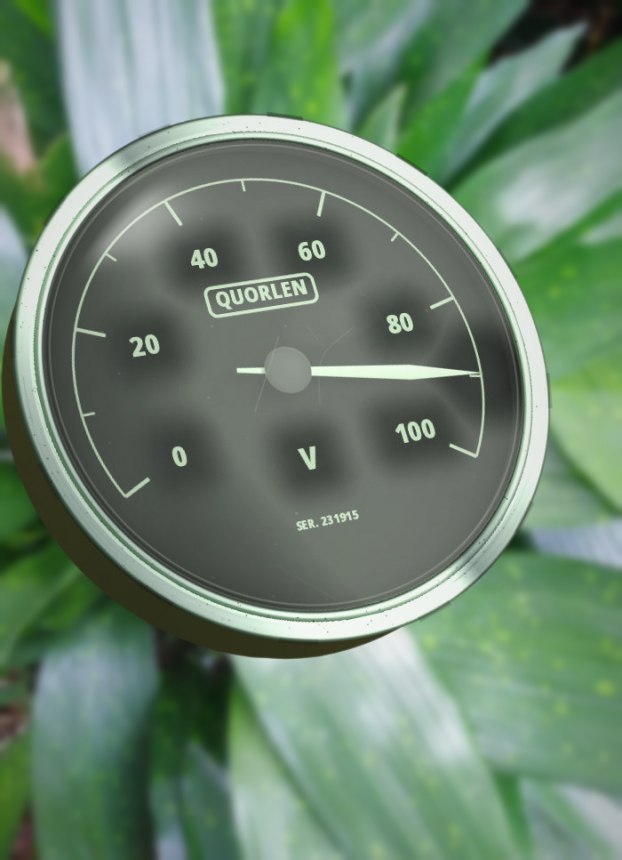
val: 90V
